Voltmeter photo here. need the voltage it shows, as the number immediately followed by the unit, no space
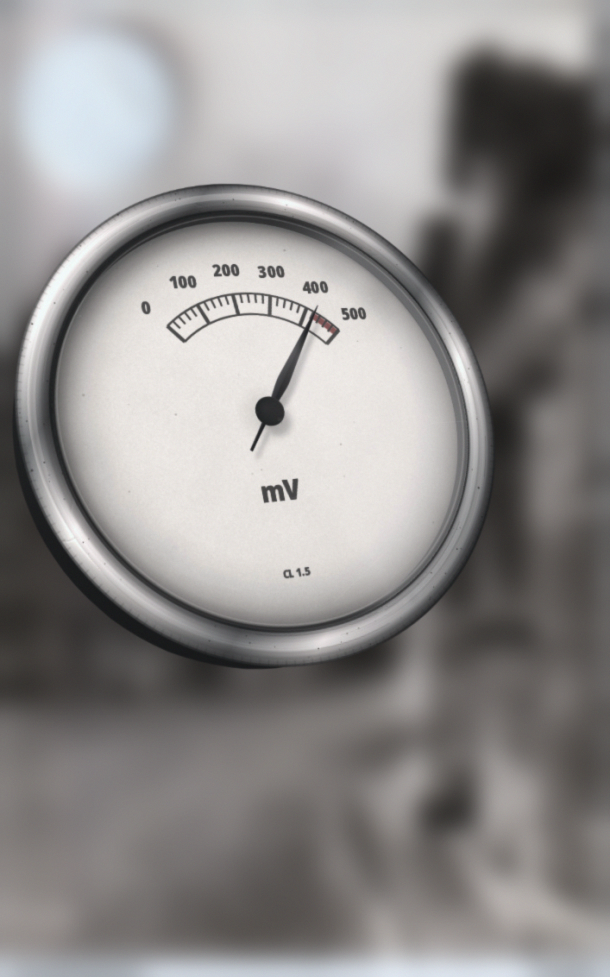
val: 420mV
